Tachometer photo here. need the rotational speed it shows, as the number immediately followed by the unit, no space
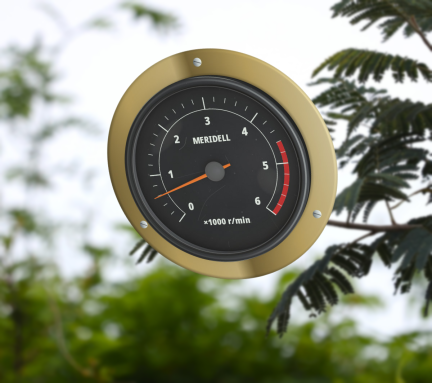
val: 600rpm
